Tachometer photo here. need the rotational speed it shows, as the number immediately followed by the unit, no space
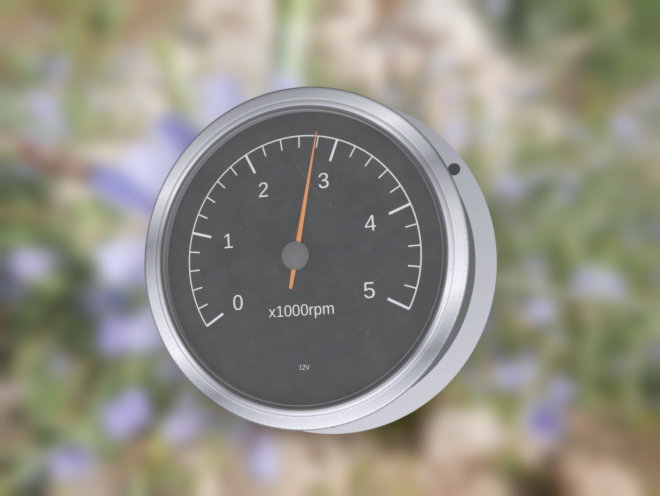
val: 2800rpm
